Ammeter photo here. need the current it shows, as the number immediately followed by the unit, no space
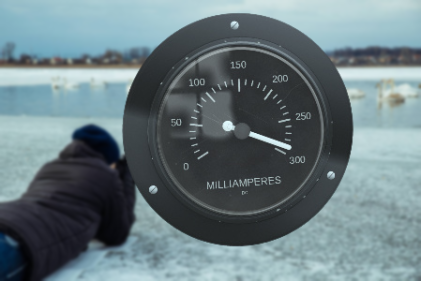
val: 290mA
